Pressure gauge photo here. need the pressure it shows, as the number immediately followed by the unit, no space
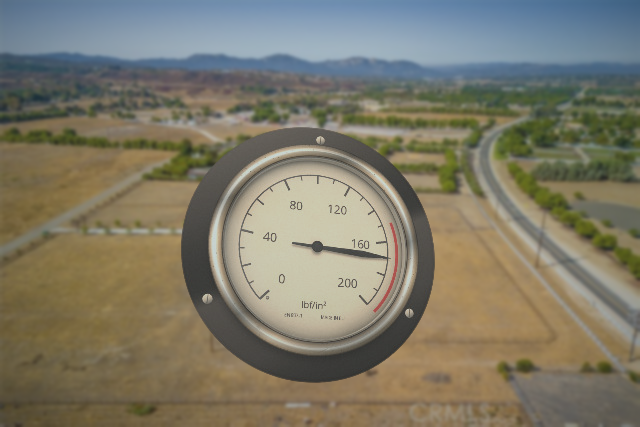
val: 170psi
